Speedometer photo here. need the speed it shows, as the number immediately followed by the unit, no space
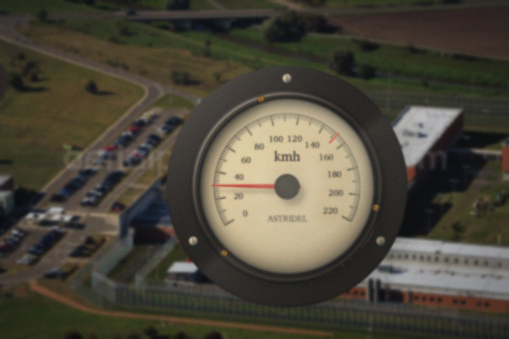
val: 30km/h
